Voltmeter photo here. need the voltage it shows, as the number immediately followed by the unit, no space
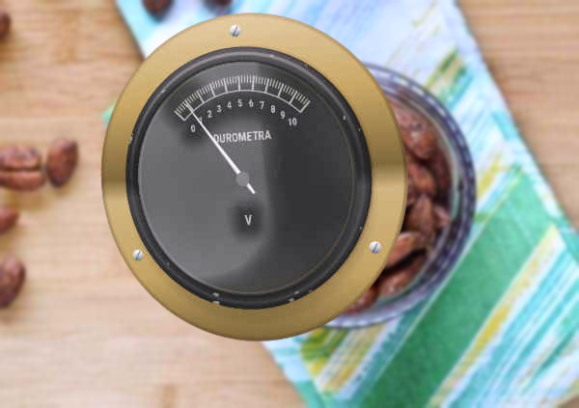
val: 1V
